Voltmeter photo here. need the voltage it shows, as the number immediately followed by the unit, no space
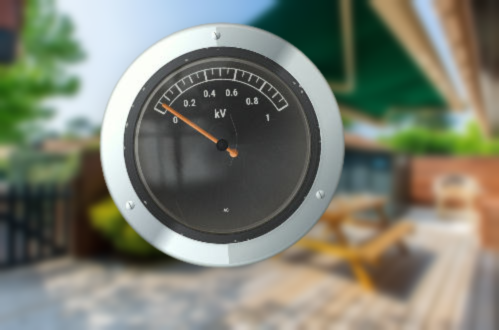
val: 0.05kV
